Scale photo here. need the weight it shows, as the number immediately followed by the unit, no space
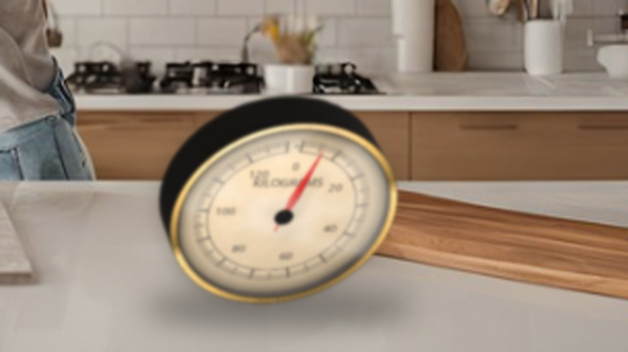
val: 5kg
